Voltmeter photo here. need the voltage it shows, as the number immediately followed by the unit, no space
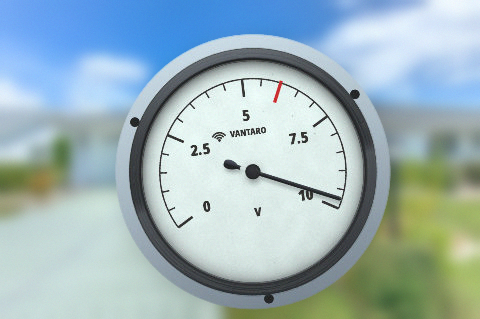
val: 9.75V
